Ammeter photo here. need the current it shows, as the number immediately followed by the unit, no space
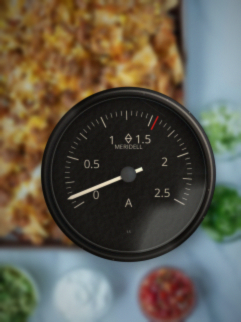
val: 0.1A
